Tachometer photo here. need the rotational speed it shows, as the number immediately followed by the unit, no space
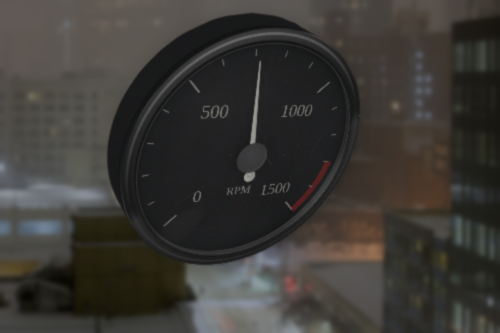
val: 700rpm
